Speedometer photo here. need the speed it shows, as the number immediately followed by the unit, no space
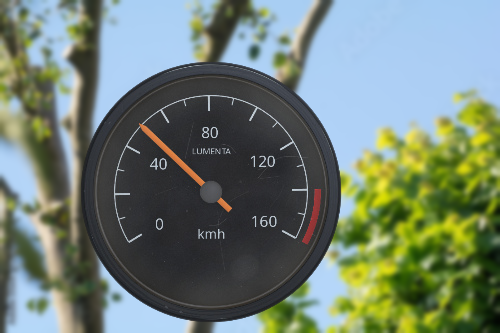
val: 50km/h
